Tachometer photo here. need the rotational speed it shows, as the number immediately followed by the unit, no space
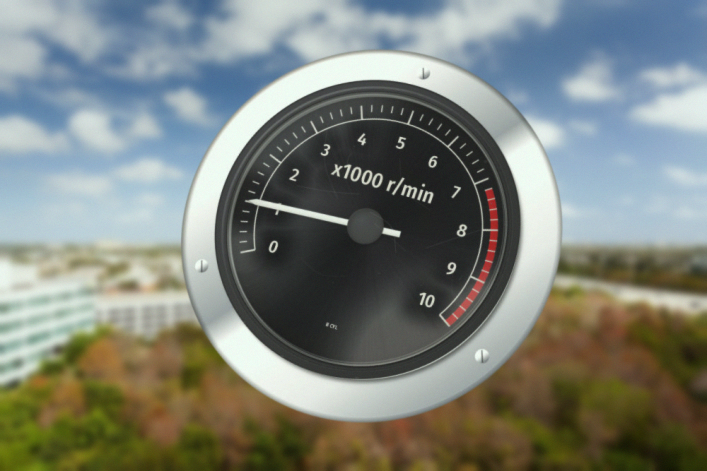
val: 1000rpm
